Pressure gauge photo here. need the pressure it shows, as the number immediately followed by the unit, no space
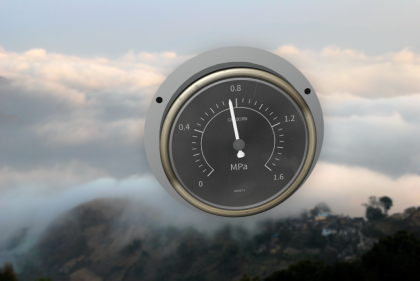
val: 0.75MPa
